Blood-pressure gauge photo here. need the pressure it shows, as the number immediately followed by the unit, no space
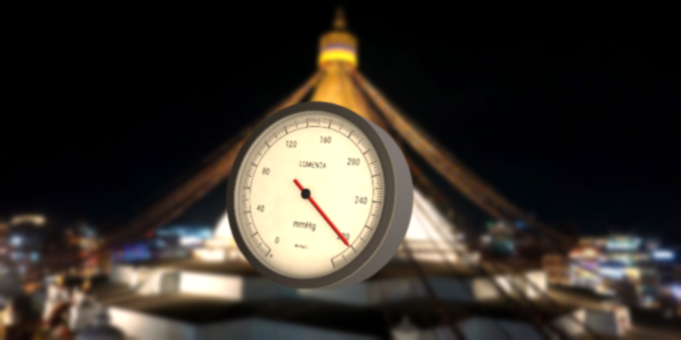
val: 280mmHg
